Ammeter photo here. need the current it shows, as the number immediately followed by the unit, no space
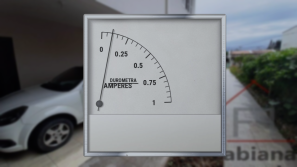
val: 0.1A
